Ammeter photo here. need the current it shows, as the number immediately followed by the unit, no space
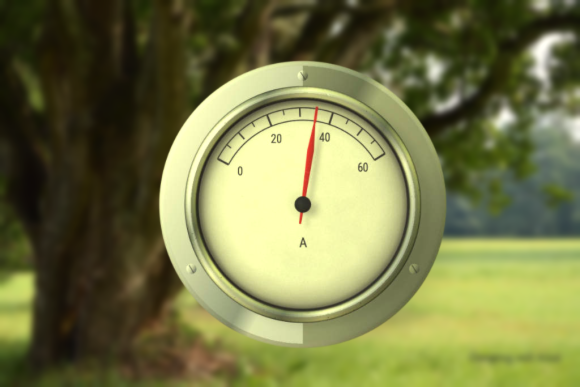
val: 35A
